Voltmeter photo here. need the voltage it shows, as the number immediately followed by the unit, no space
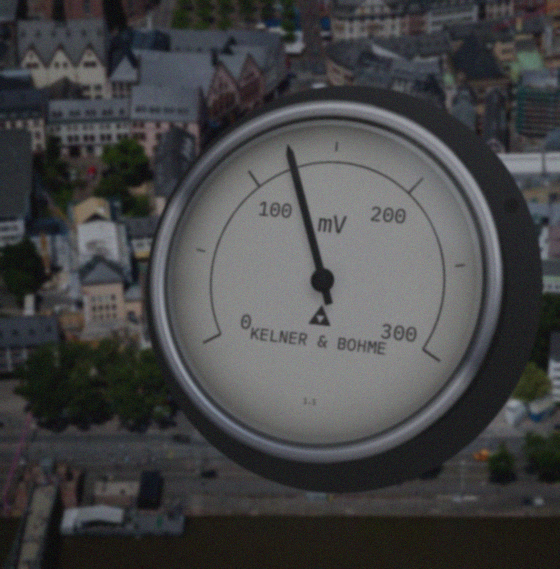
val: 125mV
